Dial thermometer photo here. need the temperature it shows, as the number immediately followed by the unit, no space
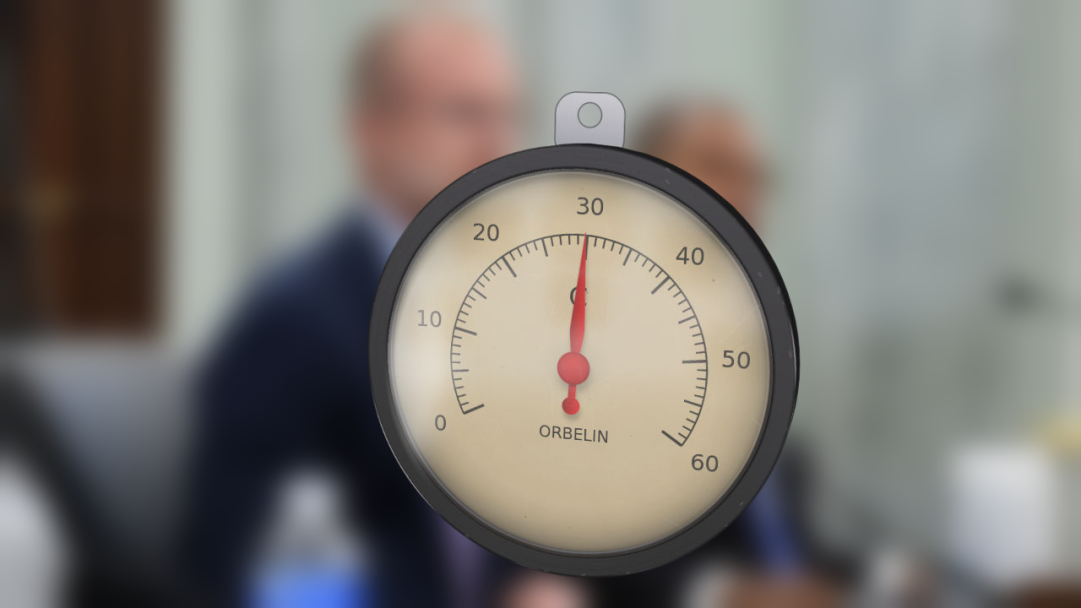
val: 30°C
